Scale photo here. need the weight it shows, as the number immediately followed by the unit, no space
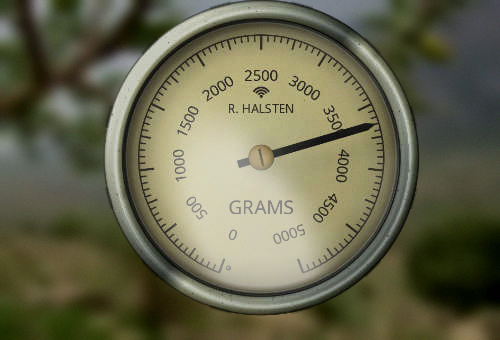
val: 3650g
